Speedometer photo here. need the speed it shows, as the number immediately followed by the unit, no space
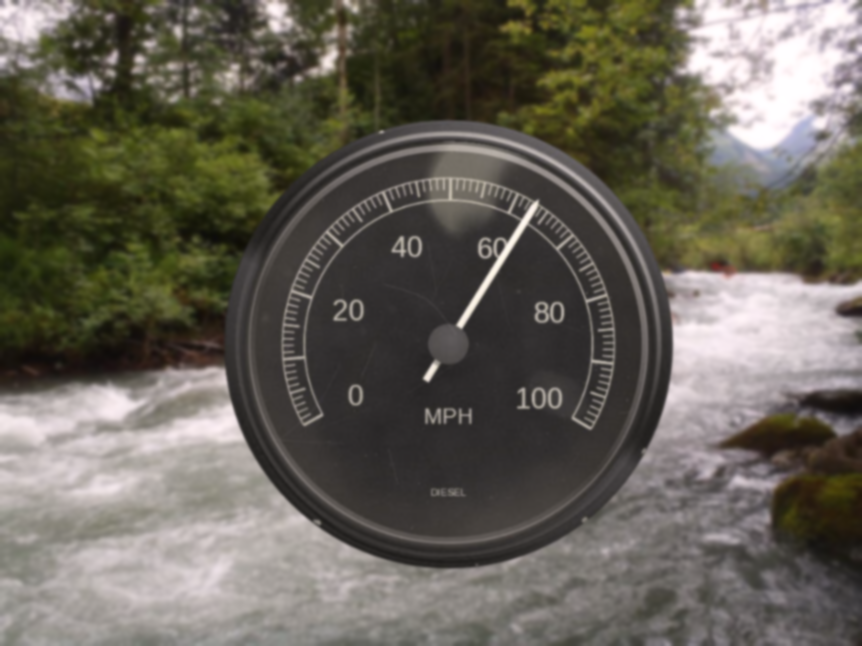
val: 63mph
